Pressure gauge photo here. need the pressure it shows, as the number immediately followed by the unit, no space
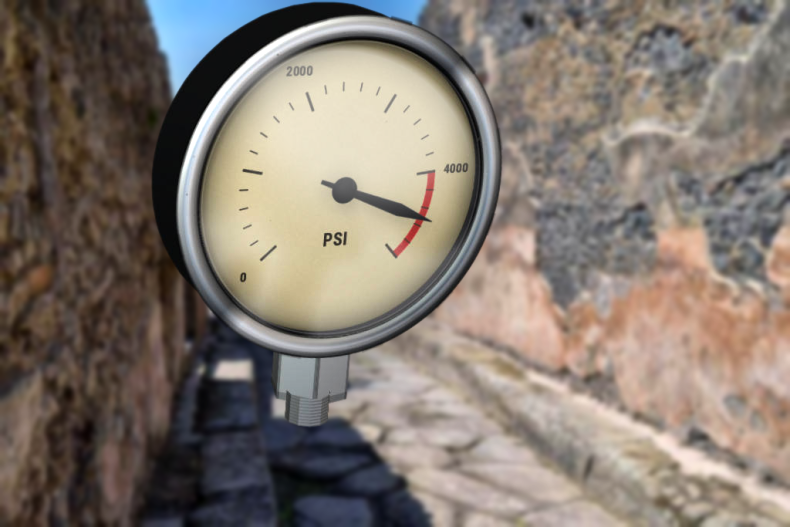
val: 4500psi
